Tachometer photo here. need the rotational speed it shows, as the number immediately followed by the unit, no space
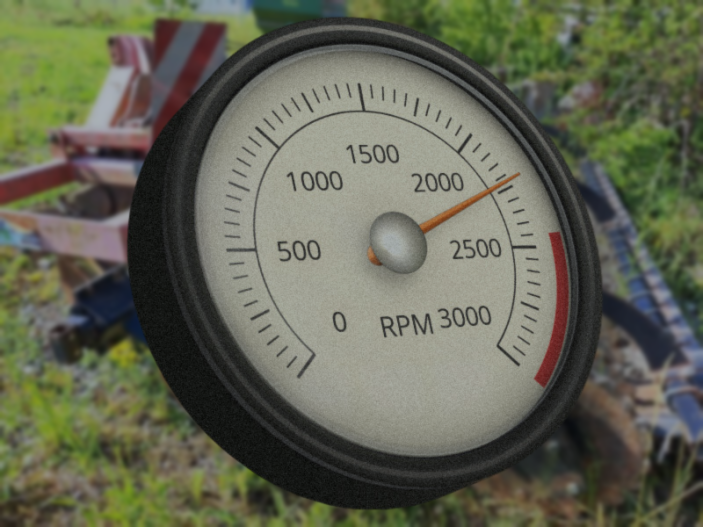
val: 2225rpm
